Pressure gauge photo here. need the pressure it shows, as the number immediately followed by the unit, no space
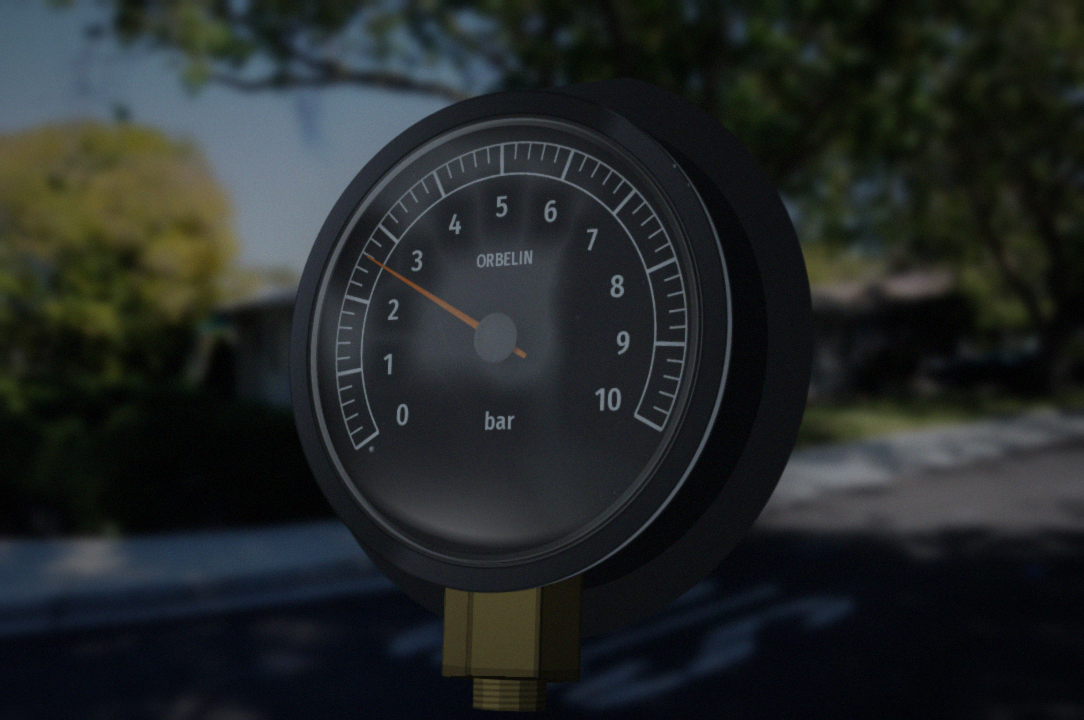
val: 2.6bar
